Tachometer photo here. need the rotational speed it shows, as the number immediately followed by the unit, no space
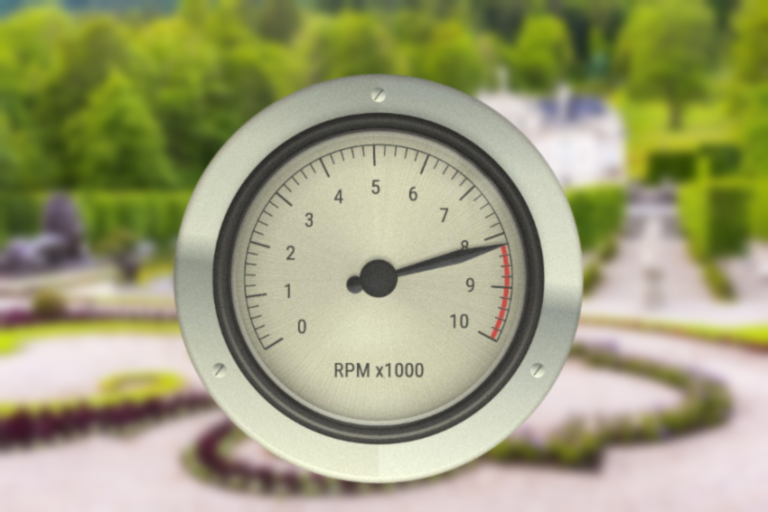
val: 8200rpm
